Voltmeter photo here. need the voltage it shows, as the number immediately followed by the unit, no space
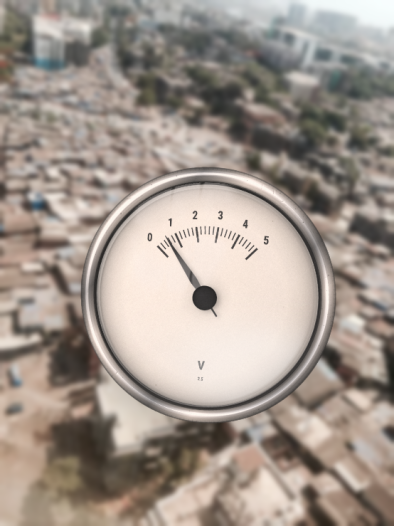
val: 0.6V
